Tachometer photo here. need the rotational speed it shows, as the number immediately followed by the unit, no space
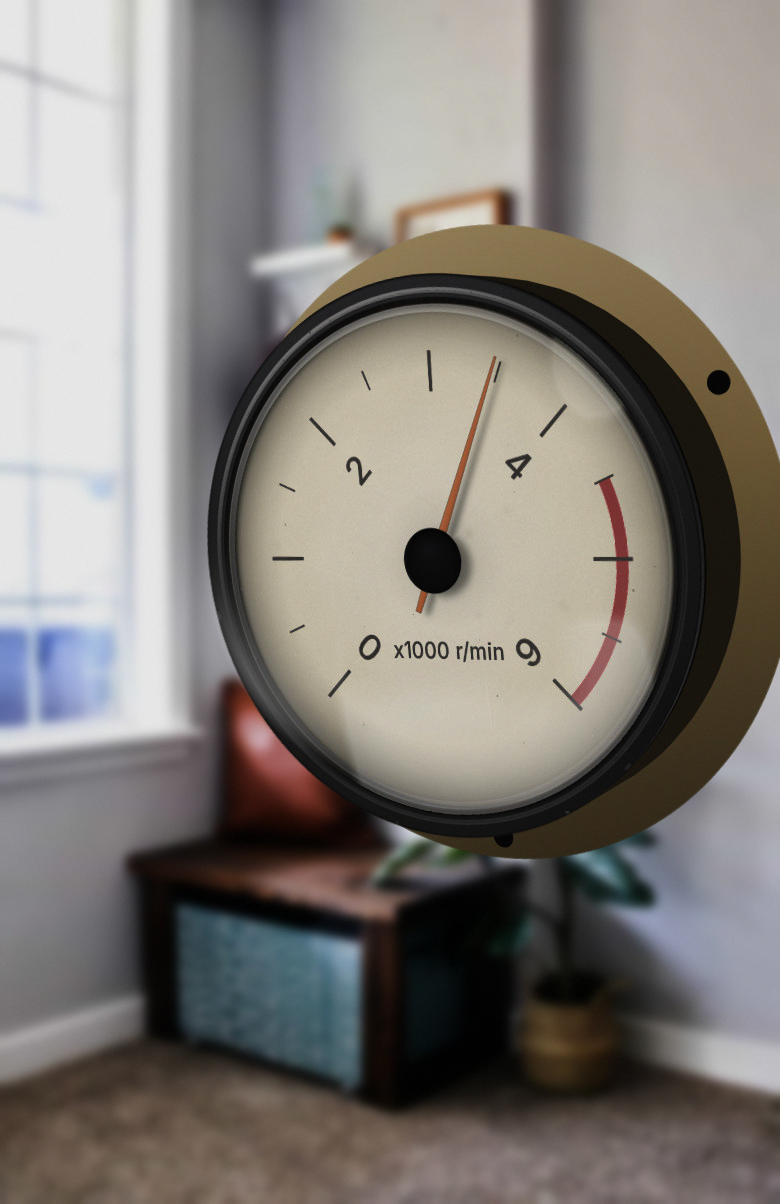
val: 3500rpm
